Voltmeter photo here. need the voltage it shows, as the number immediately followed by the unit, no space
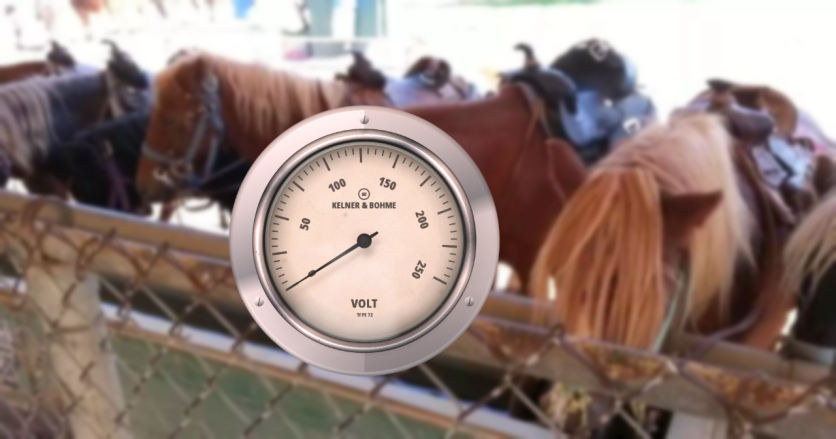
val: 0V
